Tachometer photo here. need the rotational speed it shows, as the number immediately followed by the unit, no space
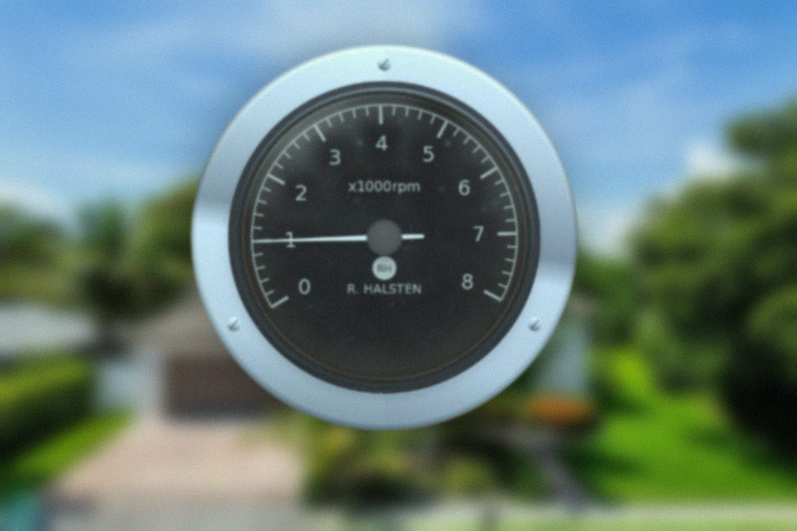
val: 1000rpm
